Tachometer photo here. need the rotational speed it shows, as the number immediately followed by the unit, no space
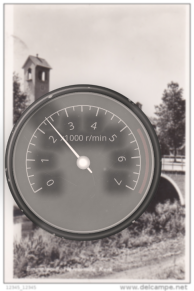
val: 2375rpm
